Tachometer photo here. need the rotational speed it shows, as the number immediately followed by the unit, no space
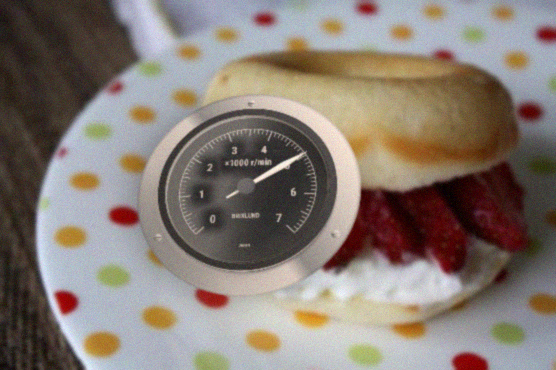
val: 5000rpm
